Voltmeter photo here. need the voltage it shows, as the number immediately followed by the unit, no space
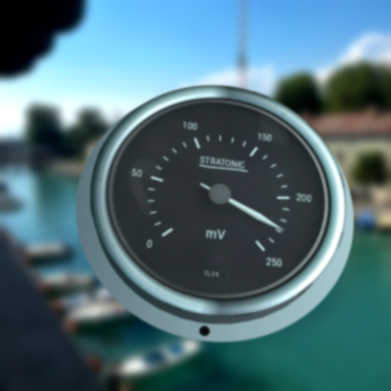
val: 230mV
